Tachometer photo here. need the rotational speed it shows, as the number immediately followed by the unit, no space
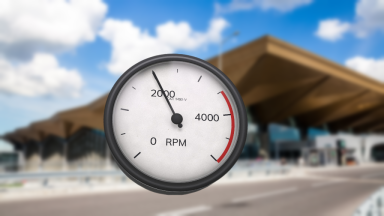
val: 2000rpm
